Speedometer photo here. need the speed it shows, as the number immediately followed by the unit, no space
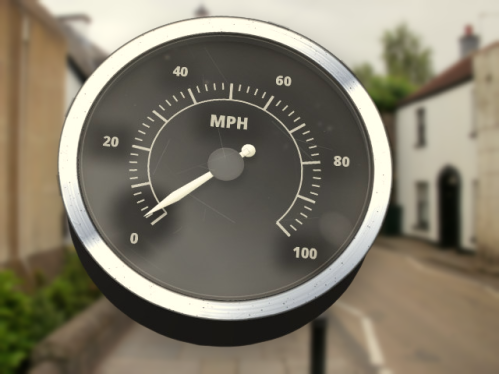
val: 2mph
